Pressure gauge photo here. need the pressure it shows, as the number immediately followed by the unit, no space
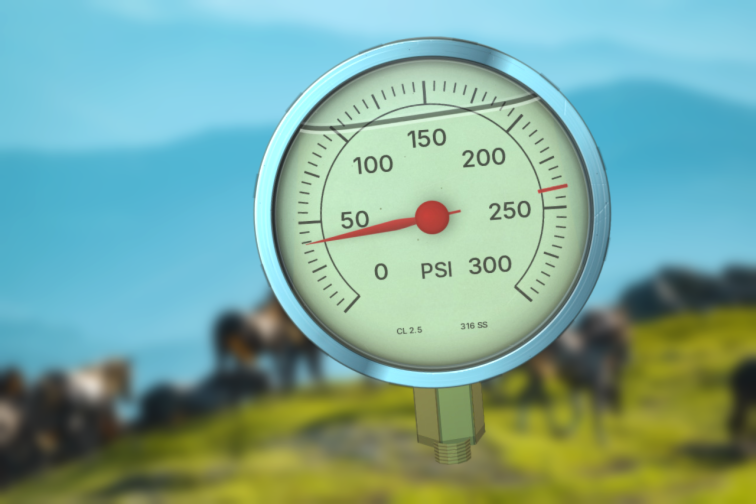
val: 40psi
